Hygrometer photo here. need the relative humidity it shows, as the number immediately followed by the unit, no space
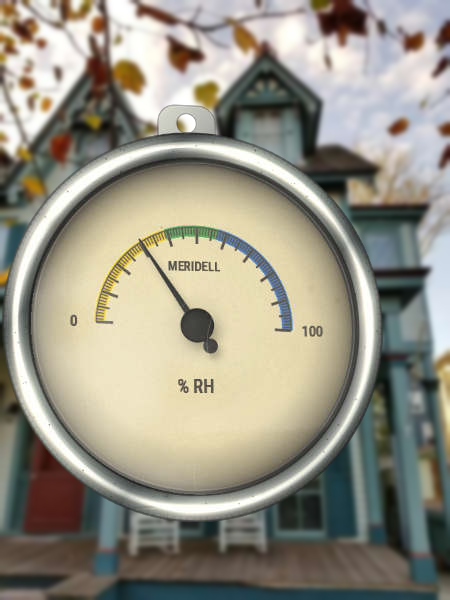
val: 30%
